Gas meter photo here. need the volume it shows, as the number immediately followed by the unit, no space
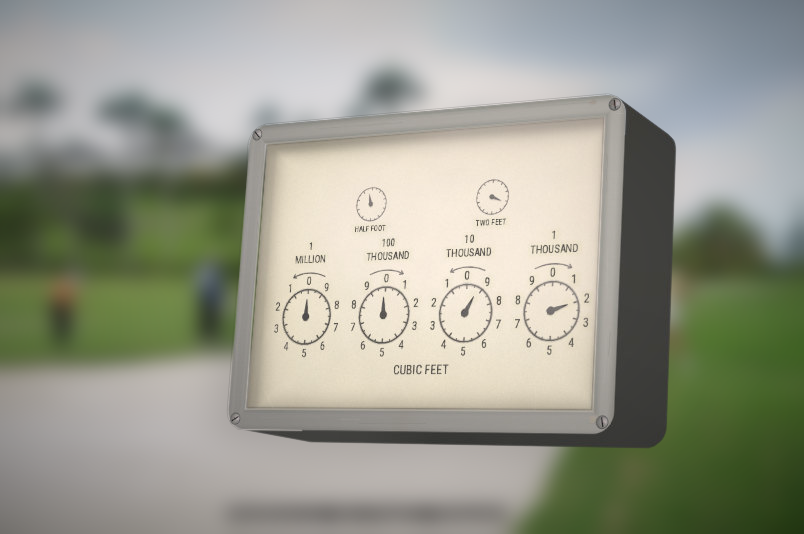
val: 999200ft³
